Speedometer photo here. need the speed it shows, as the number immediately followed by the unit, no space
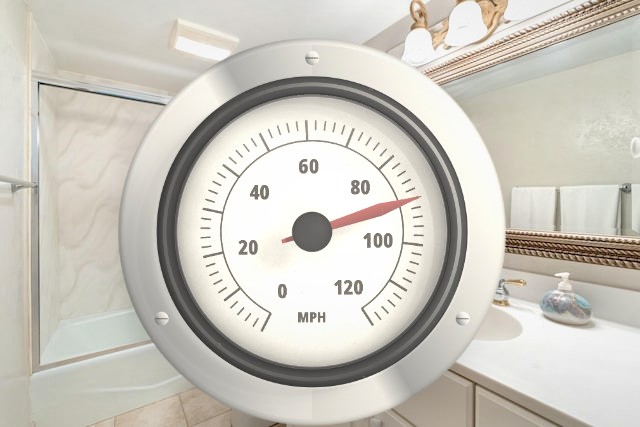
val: 90mph
